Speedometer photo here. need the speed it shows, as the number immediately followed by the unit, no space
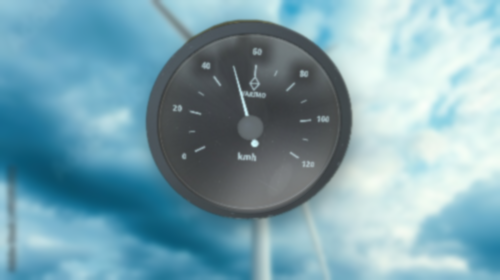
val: 50km/h
